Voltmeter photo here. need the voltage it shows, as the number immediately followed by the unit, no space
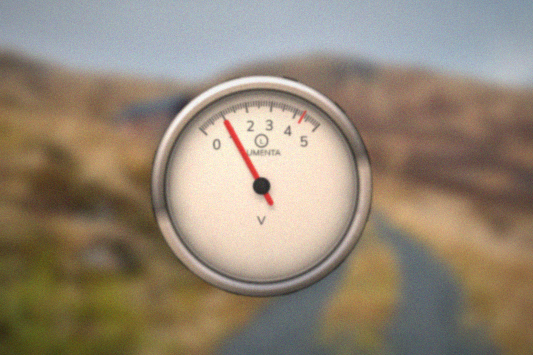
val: 1V
